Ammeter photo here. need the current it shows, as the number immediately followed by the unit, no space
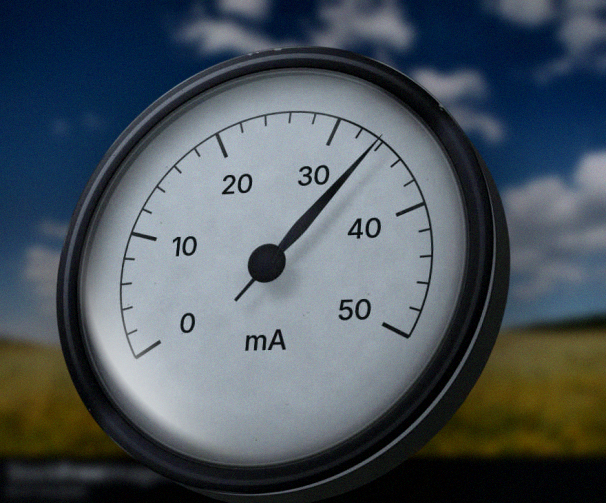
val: 34mA
